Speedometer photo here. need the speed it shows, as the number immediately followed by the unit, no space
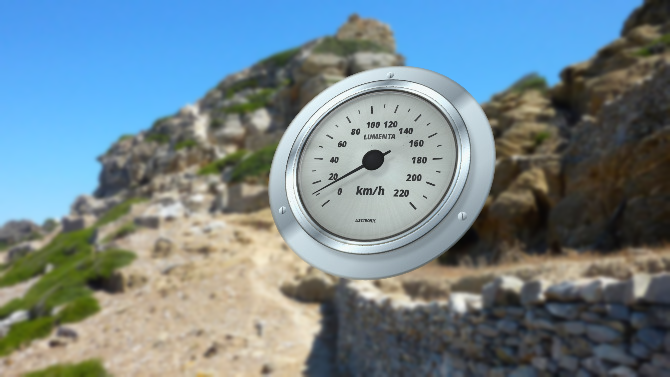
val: 10km/h
